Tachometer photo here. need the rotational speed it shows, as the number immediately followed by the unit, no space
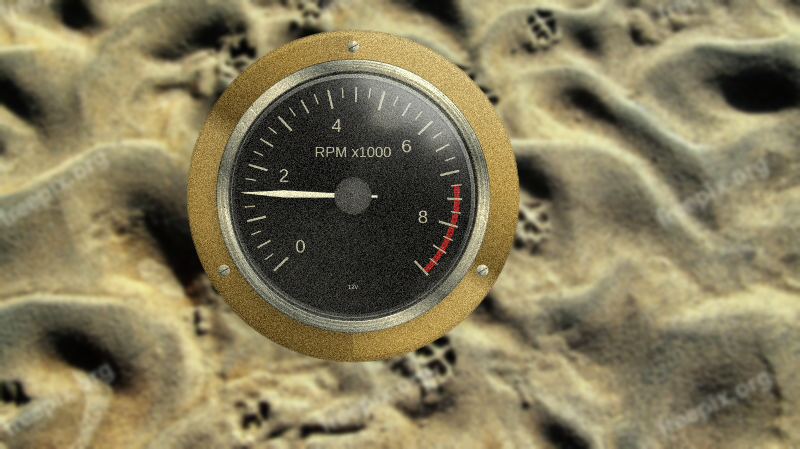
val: 1500rpm
